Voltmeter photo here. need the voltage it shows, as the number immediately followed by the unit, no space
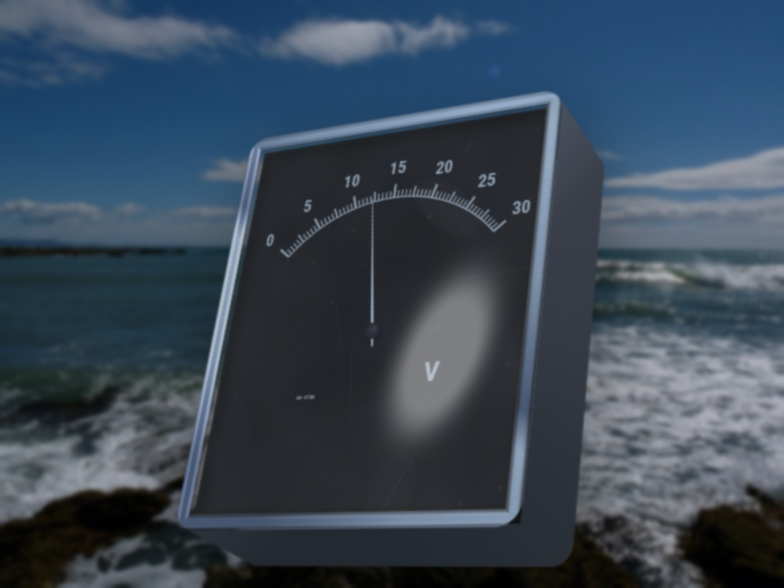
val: 12.5V
